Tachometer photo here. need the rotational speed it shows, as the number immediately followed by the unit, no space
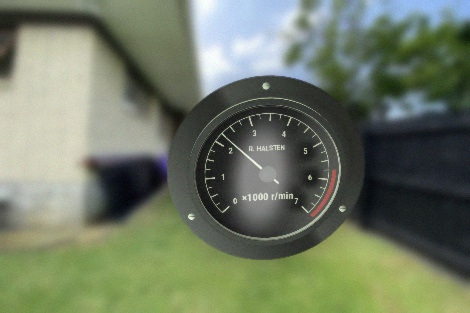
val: 2250rpm
